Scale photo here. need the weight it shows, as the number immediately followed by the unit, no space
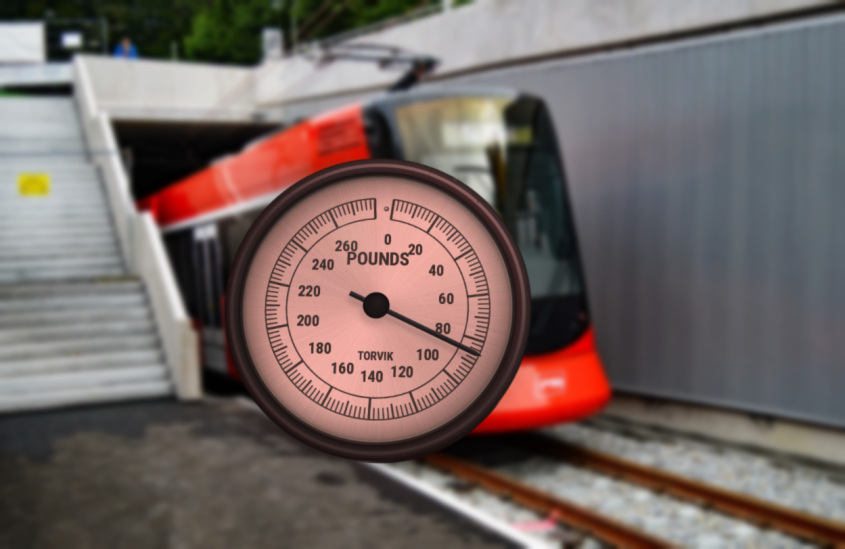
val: 86lb
